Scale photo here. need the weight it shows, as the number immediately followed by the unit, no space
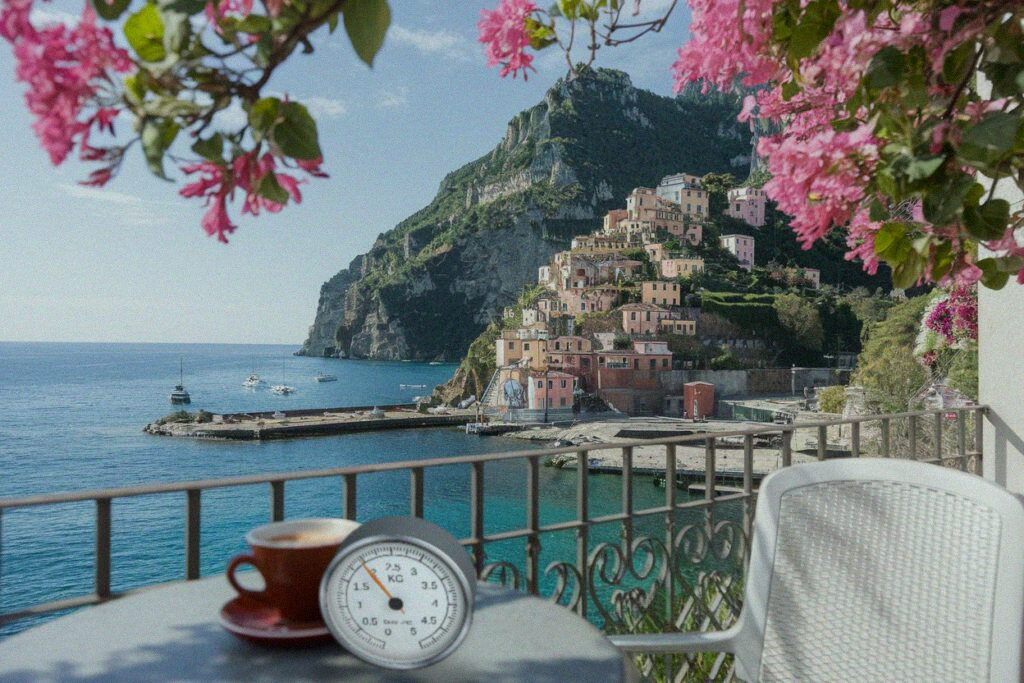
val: 2kg
